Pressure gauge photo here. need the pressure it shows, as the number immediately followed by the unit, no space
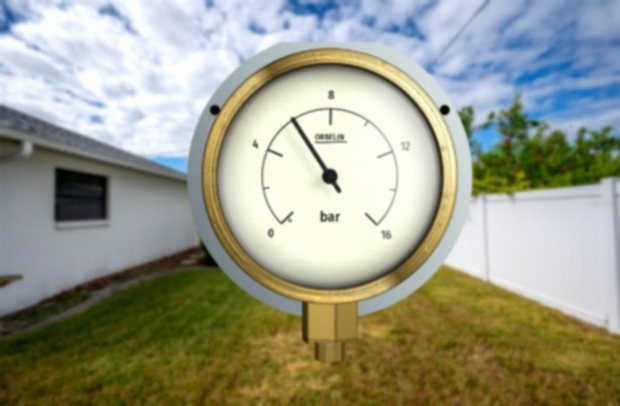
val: 6bar
